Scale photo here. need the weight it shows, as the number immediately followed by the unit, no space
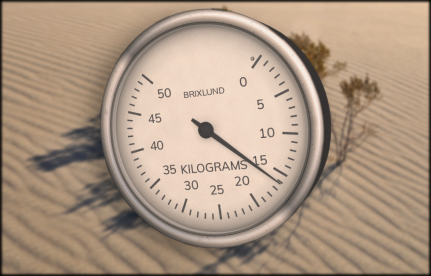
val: 16kg
